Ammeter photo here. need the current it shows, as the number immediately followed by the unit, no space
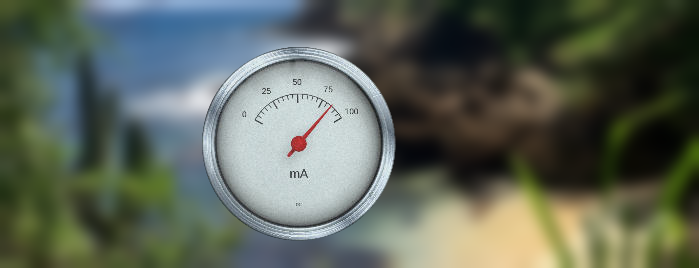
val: 85mA
